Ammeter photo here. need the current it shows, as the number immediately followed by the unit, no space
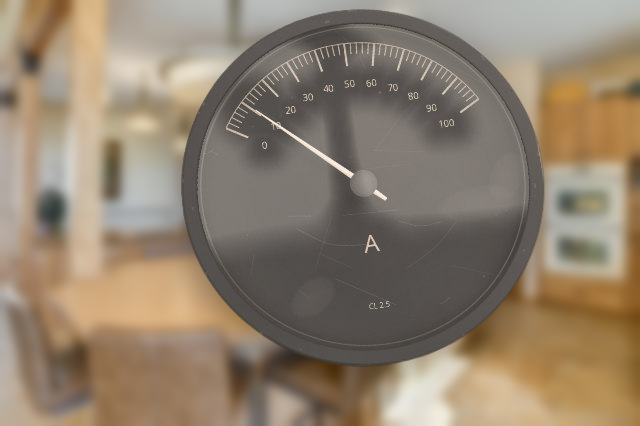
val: 10A
